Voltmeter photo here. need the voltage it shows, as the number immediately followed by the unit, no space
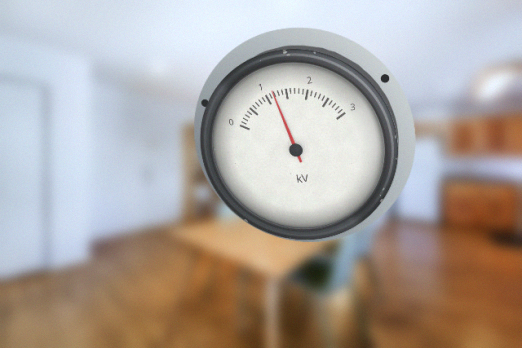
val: 1.2kV
